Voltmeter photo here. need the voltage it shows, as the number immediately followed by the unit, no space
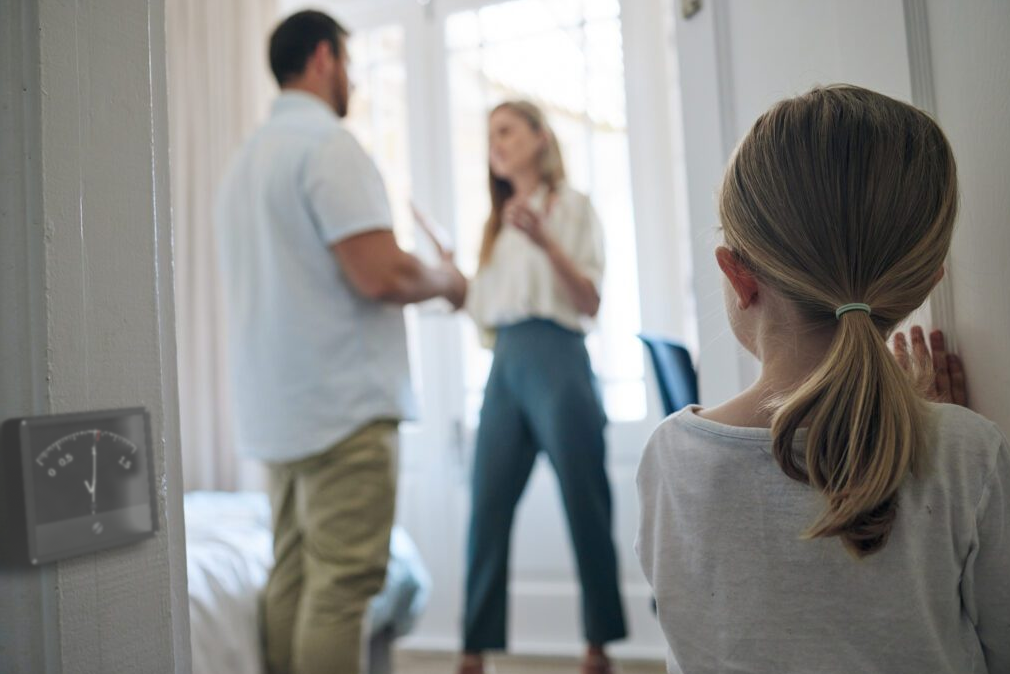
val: 1V
